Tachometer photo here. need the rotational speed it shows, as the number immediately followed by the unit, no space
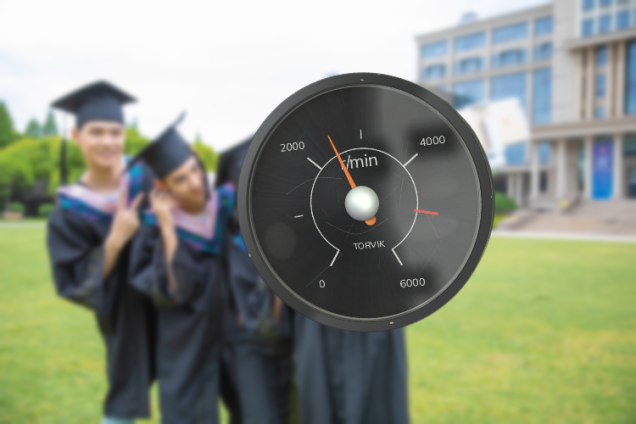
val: 2500rpm
